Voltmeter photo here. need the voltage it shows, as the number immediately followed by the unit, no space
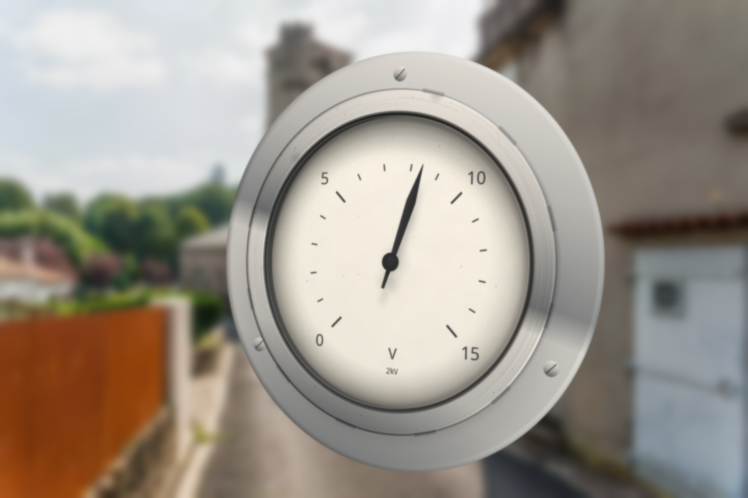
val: 8.5V
